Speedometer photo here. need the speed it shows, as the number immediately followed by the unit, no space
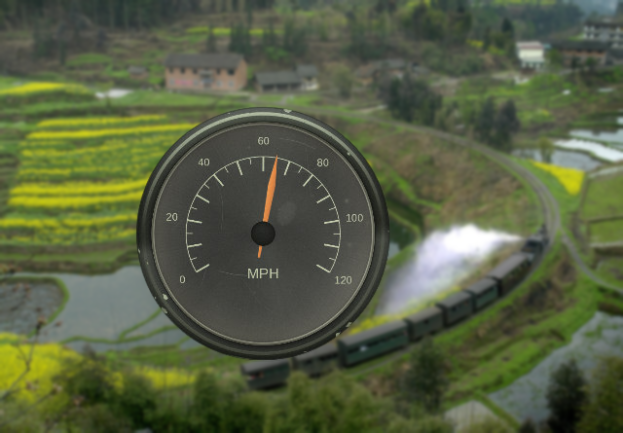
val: 65mph
